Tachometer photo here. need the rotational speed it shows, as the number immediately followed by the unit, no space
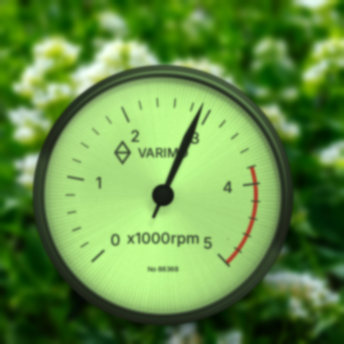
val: 2900rpm
